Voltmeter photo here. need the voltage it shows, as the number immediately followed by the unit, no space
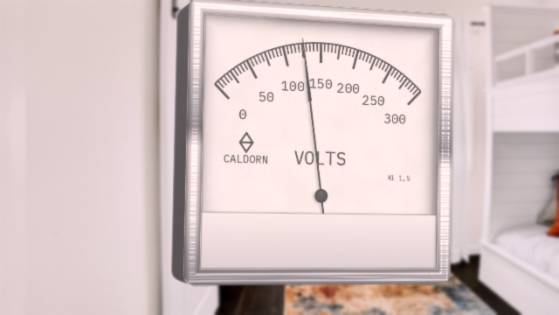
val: 125V
